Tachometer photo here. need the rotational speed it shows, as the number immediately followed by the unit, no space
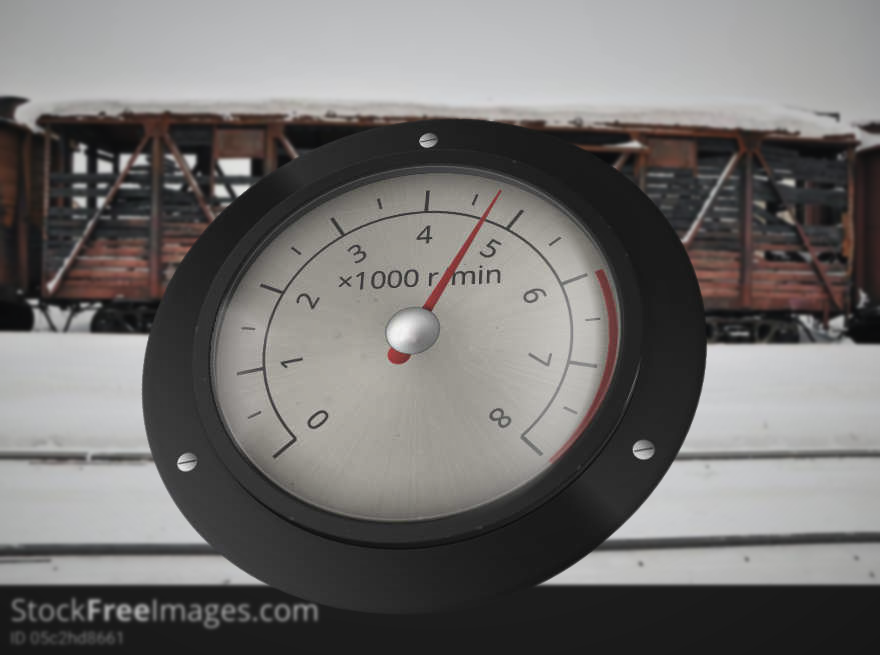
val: 4750rpm
